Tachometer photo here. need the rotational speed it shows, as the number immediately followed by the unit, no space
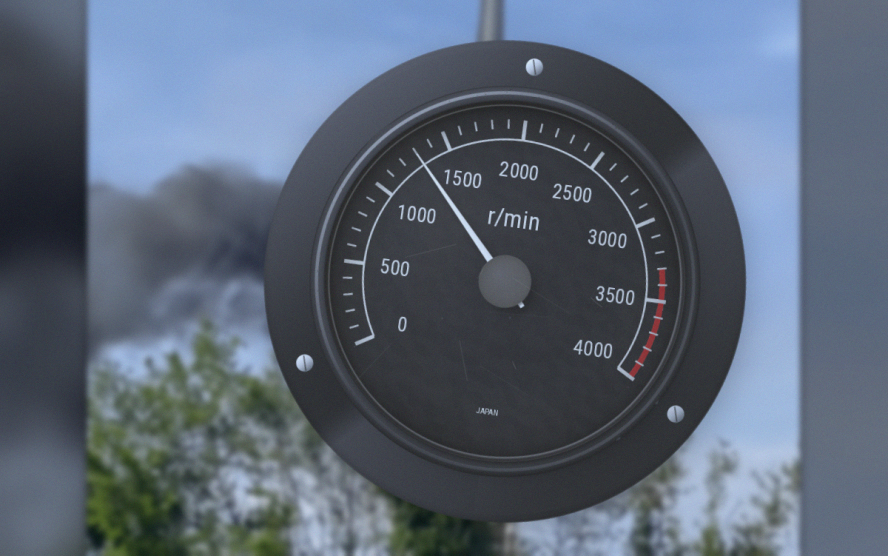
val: 1300rpm
